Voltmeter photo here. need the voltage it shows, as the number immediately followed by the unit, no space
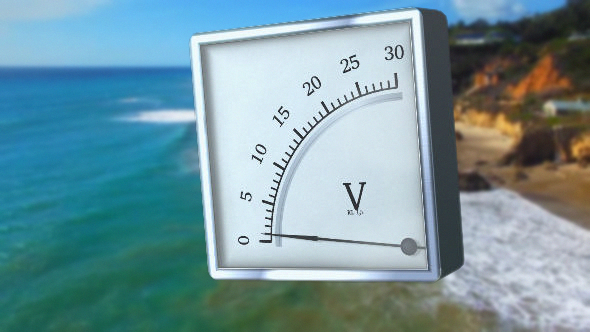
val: 1V
